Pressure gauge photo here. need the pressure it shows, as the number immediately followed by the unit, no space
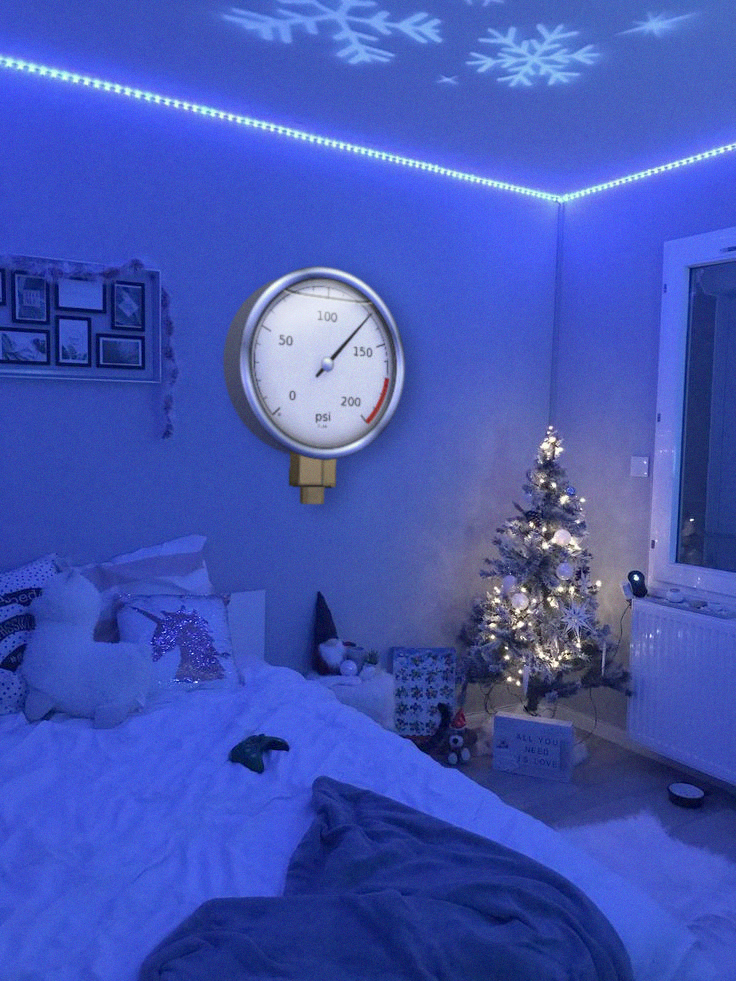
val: 130psi
